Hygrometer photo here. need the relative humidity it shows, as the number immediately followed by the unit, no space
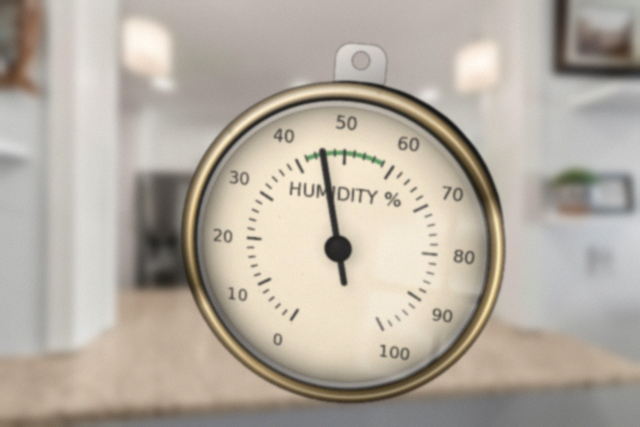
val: 46%
